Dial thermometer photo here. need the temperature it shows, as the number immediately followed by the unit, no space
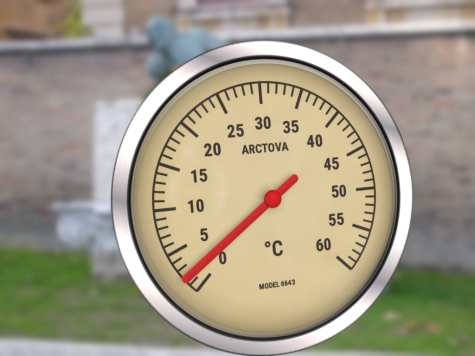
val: 2°C
